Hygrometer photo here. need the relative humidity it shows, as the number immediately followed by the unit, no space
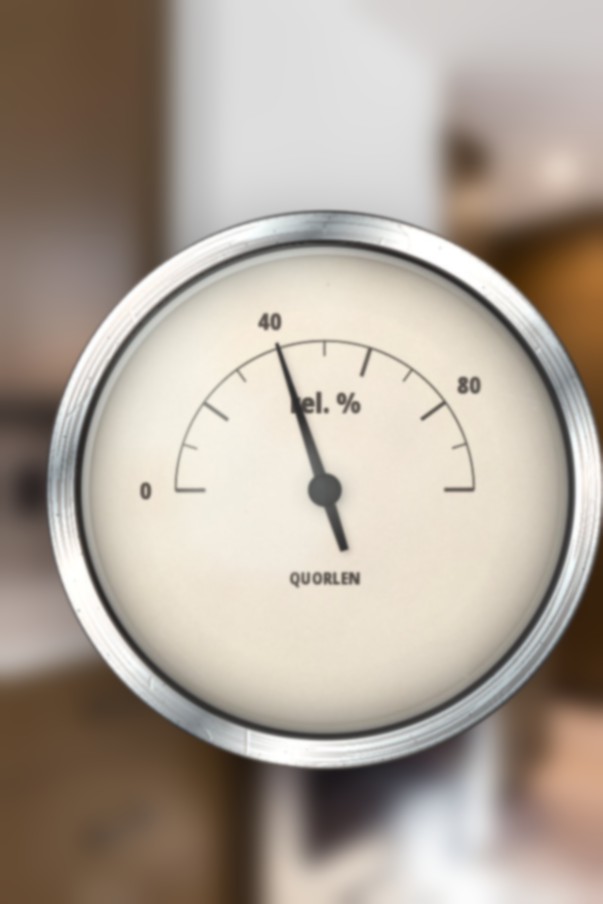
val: 40%
